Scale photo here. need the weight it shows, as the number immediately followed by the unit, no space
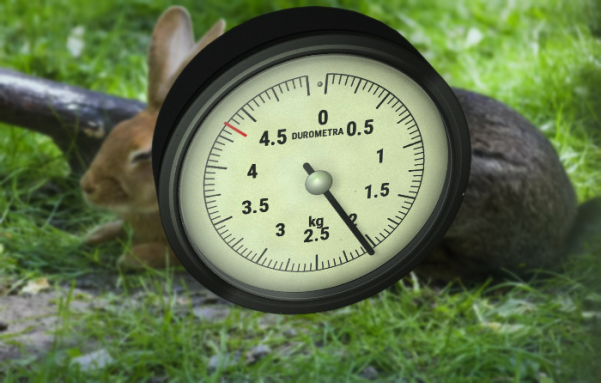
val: 2.05kg
